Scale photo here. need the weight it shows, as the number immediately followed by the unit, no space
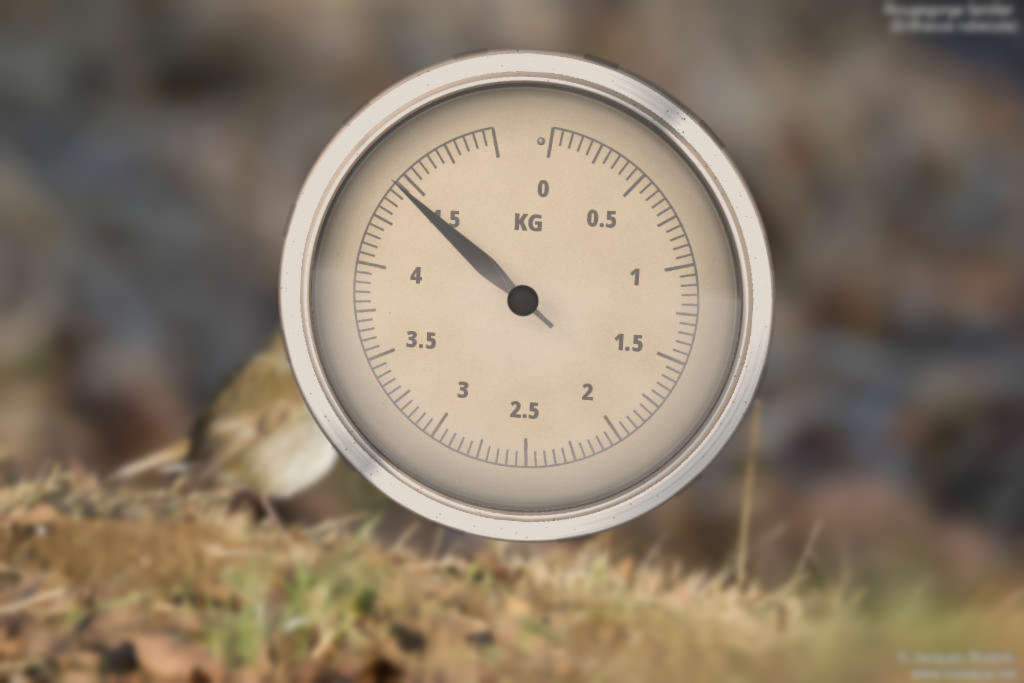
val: 4.45kg
